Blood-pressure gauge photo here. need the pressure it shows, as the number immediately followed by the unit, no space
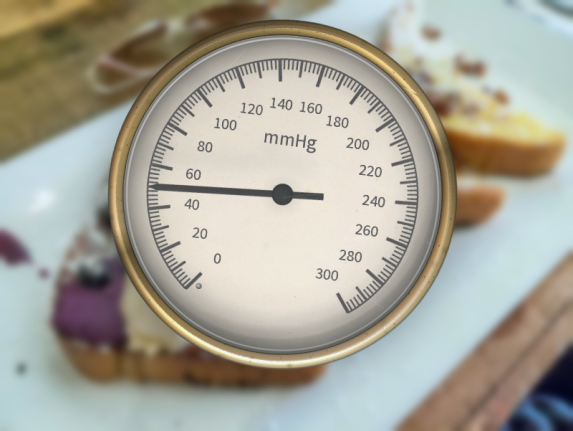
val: 50mmHg
